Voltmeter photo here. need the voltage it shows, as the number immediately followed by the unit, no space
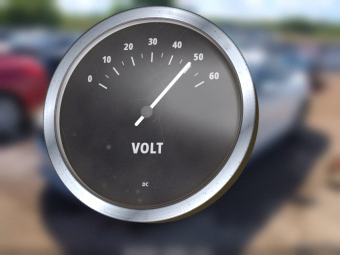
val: 50V
